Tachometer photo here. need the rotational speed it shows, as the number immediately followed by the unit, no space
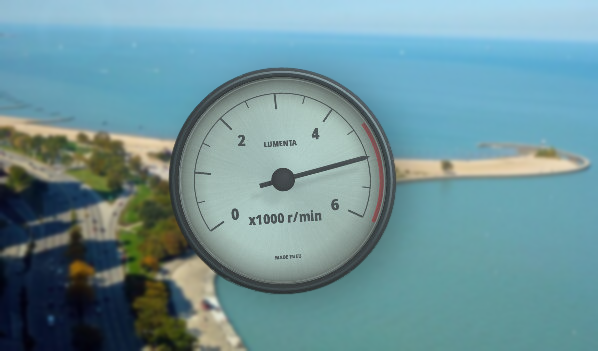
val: 5000rpm
